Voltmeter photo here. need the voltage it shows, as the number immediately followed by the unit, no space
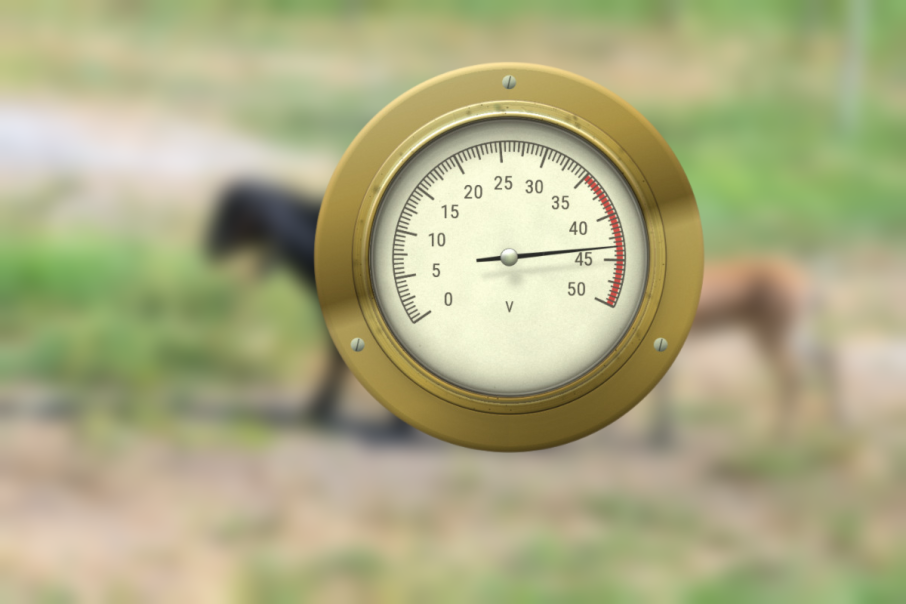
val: 43.5V
